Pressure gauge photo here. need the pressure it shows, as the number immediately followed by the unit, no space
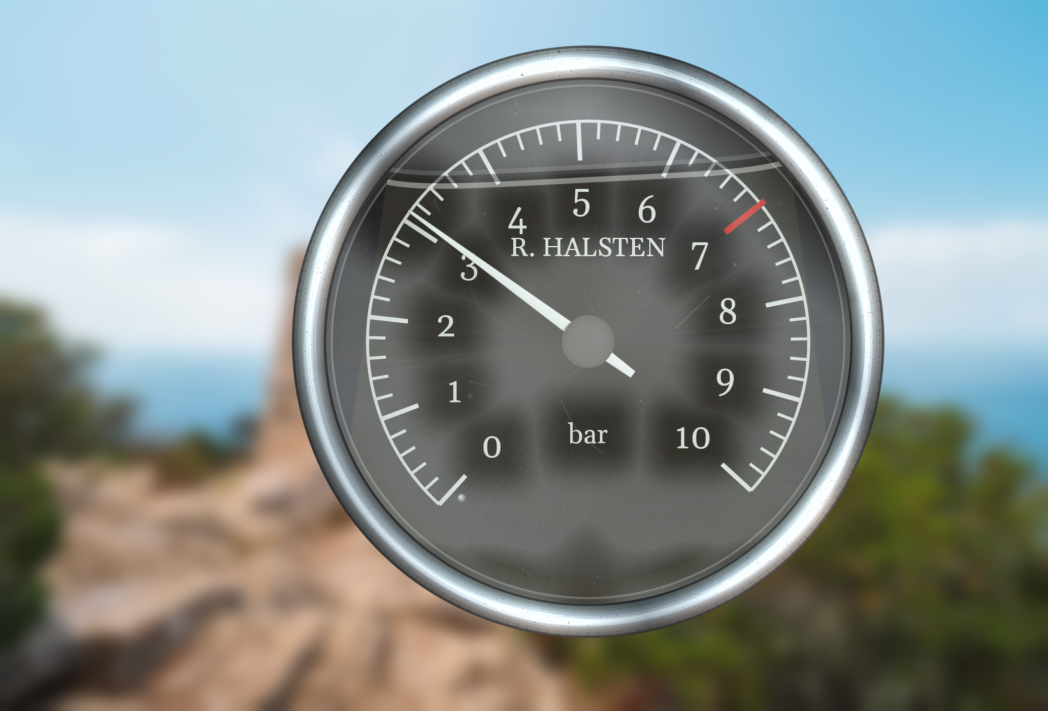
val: 3.1bar
